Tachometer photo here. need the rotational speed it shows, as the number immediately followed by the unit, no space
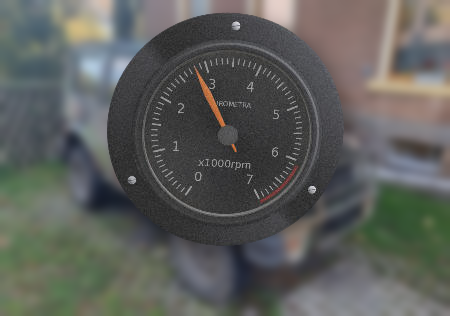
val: 2800rpm
